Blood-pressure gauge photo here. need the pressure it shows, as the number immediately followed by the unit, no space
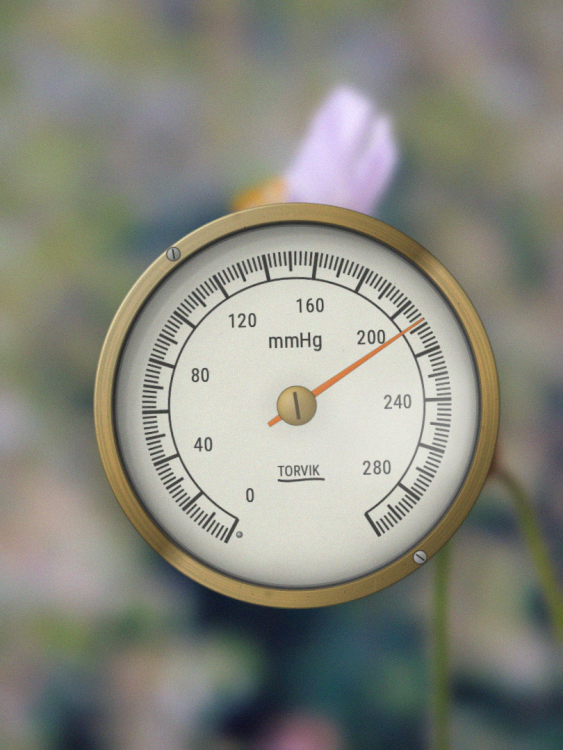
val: 208mmHg
